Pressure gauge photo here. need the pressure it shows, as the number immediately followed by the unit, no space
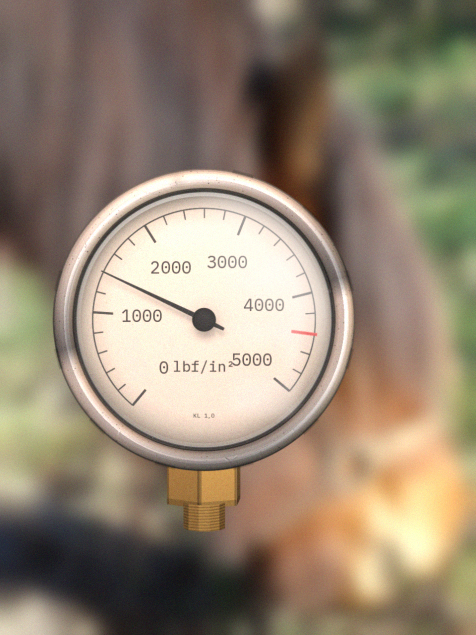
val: 1400psi
